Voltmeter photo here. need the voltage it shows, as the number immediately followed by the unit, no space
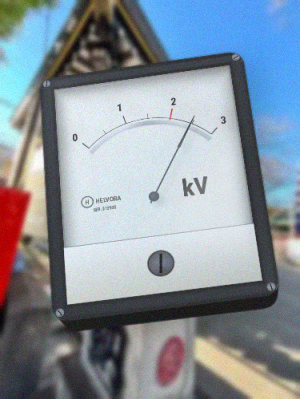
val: 2.5kV
